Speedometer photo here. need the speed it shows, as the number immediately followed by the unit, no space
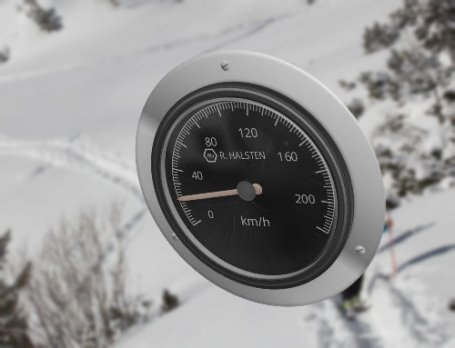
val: 20km/h
